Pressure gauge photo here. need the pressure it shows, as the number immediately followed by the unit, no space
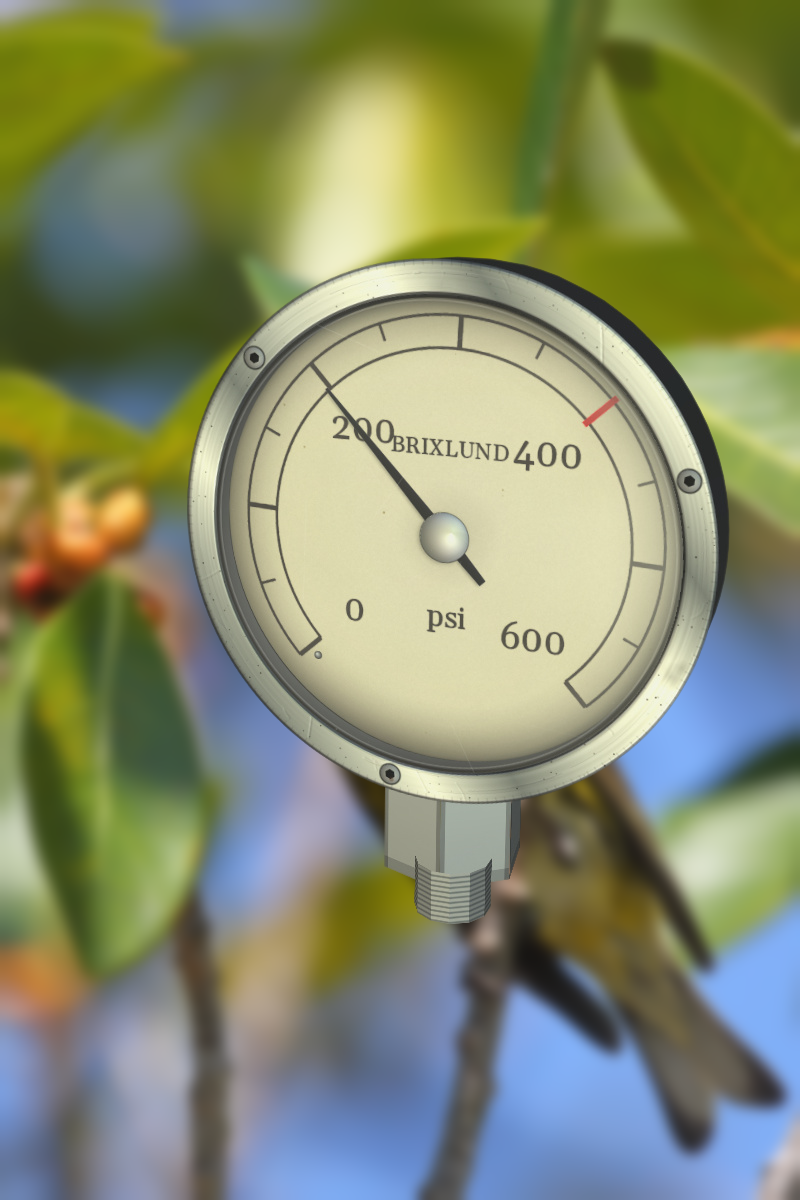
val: 200psi
